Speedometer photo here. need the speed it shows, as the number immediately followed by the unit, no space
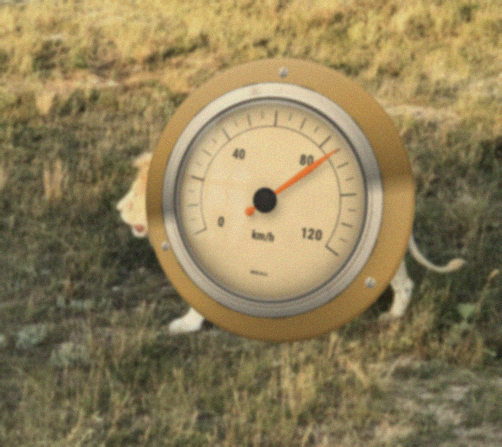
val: 85km/h
